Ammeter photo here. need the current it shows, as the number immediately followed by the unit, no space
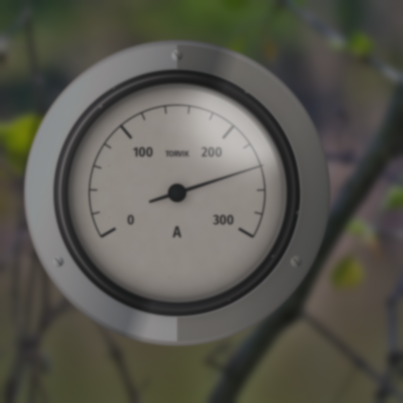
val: 240A
